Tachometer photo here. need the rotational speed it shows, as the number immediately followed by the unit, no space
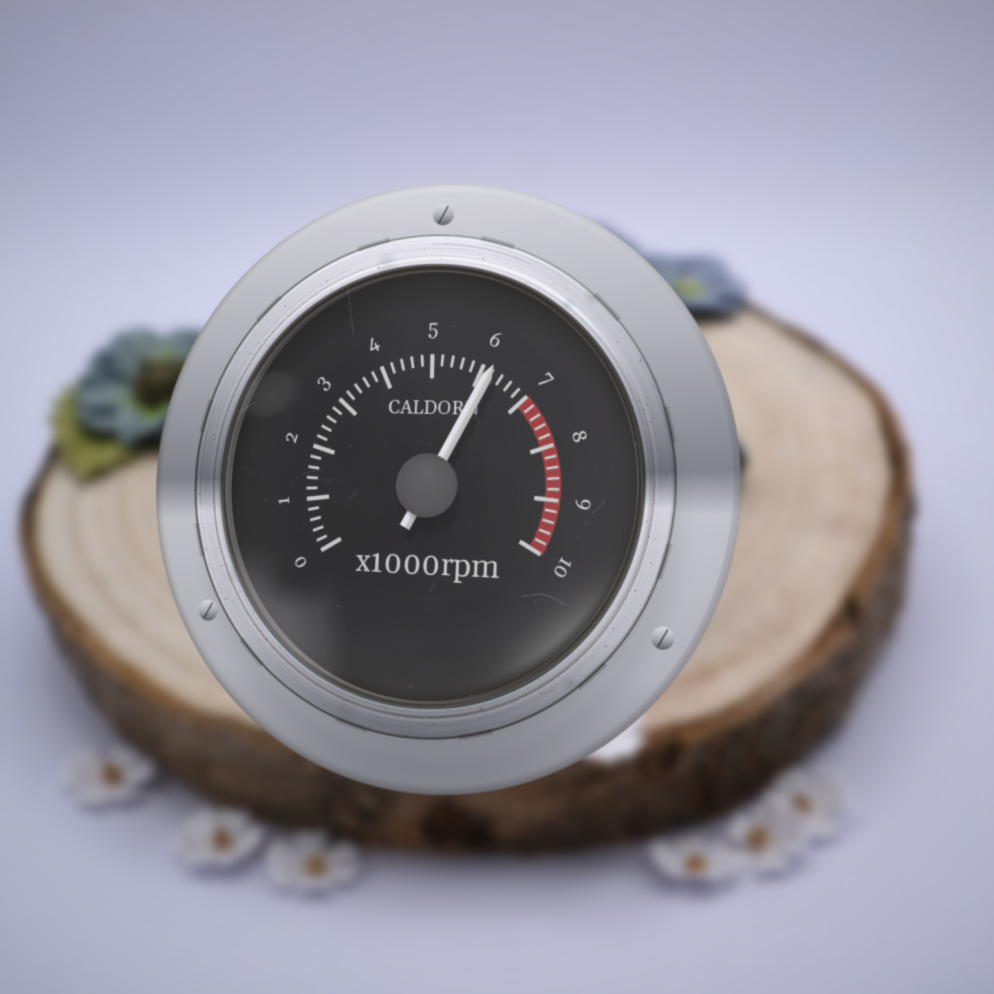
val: 6200rpm
